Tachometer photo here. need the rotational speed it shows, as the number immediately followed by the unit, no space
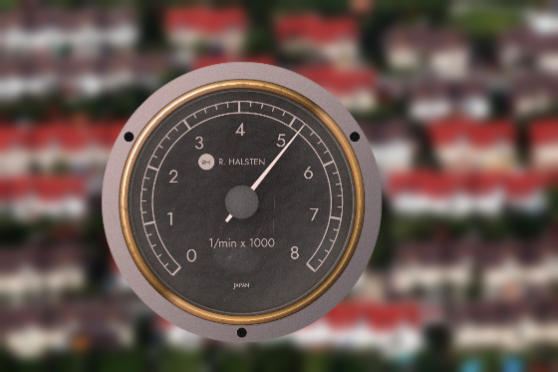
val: 5200rpm
